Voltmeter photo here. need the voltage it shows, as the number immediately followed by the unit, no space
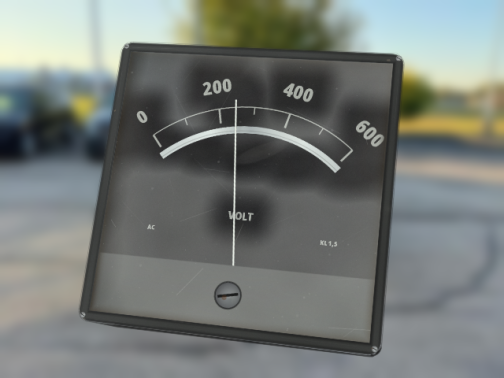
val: 250V
